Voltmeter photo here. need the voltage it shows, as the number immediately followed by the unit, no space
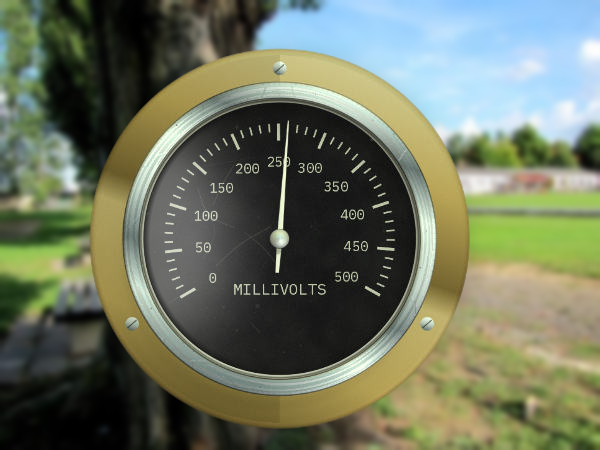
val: 260mV
